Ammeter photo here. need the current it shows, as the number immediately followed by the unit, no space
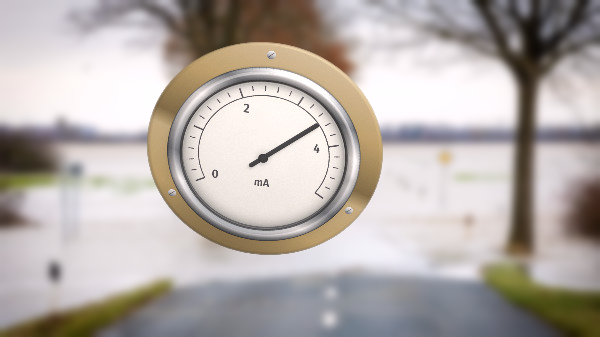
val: 3.5mA
